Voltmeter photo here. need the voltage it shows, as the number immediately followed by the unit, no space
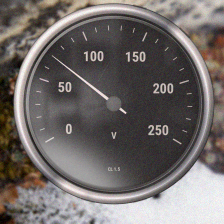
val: 70V
